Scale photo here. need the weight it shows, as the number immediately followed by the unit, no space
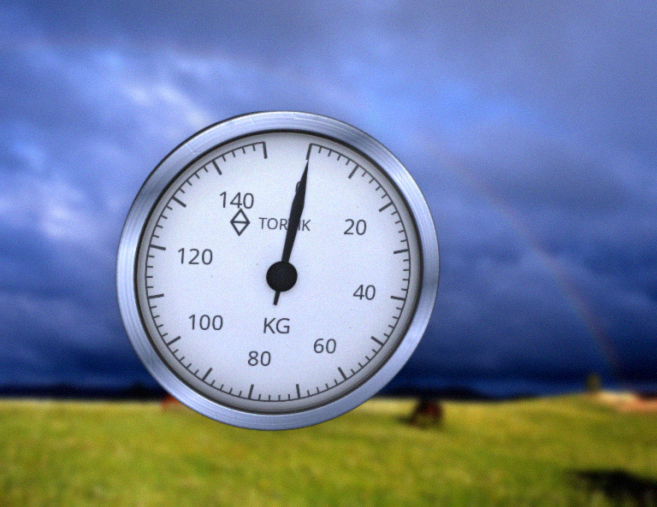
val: 0kg
